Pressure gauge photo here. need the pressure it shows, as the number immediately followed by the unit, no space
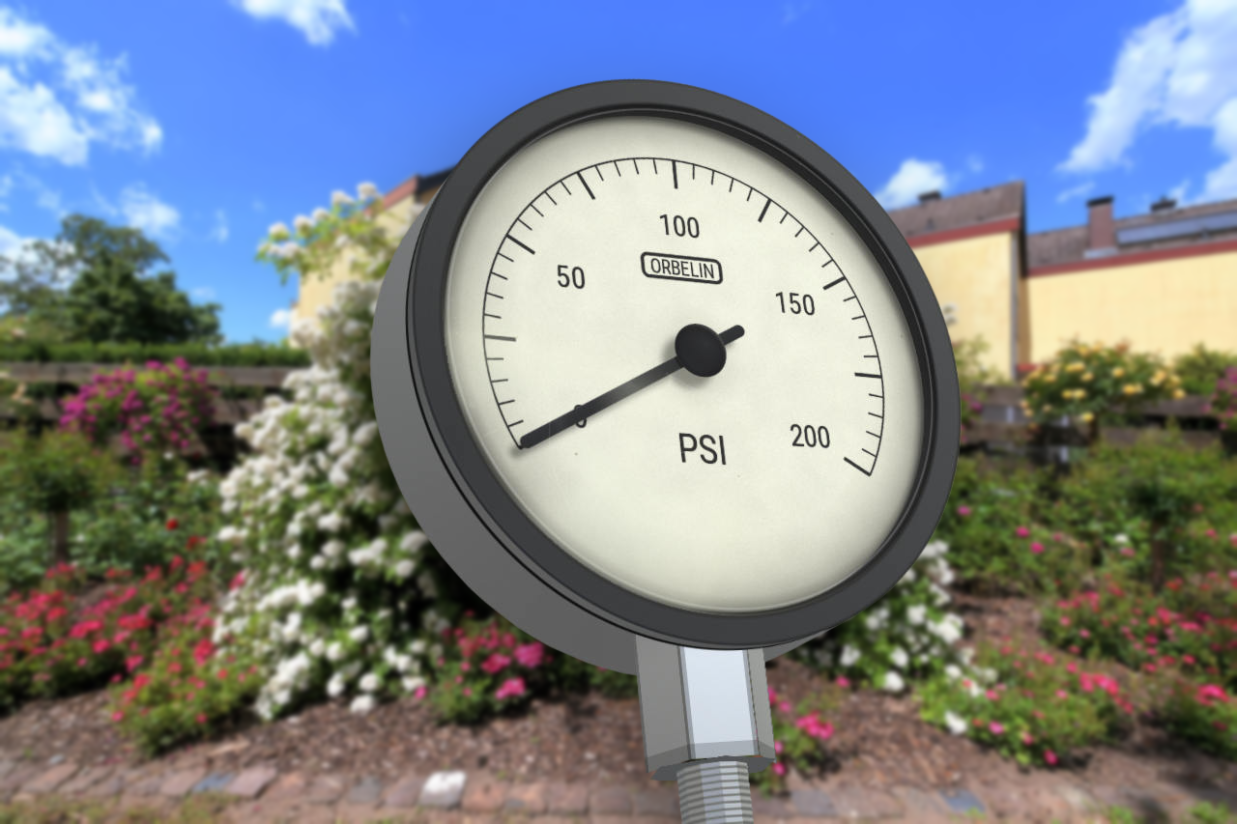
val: 0psi
